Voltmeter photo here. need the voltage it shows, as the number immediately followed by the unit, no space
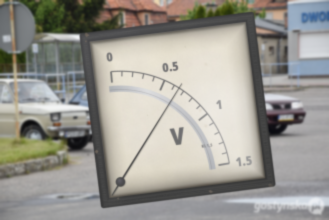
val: 0.65V
